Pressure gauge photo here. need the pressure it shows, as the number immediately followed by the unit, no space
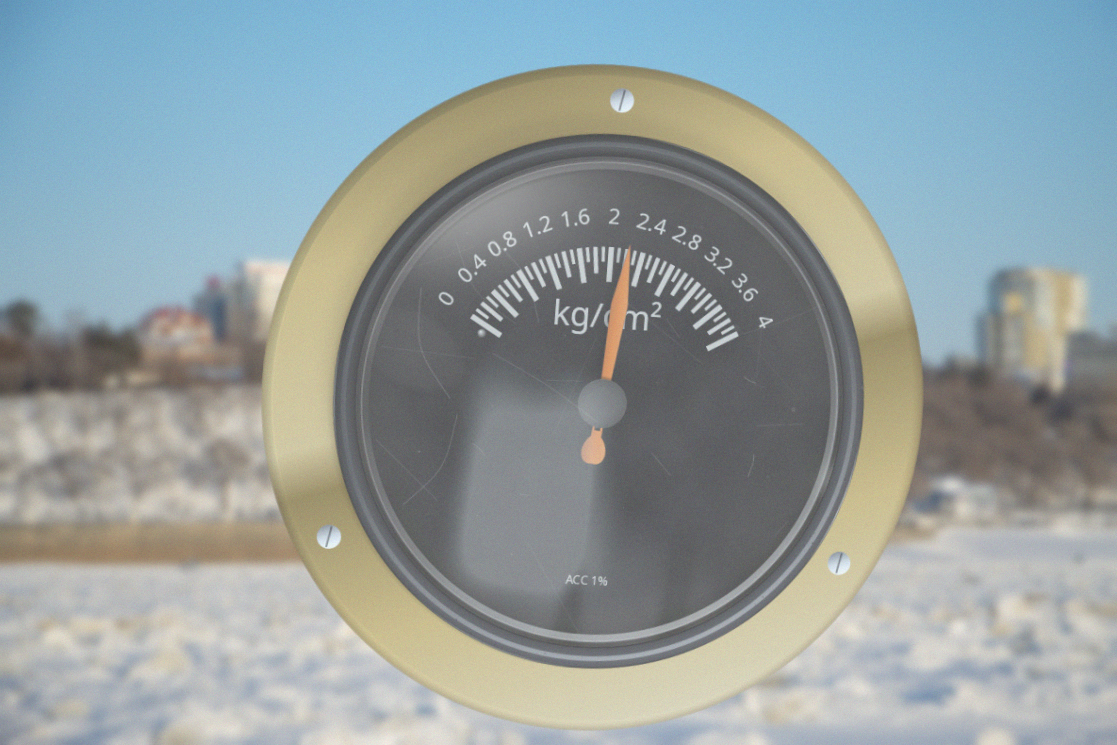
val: 2.2kg/cm²
